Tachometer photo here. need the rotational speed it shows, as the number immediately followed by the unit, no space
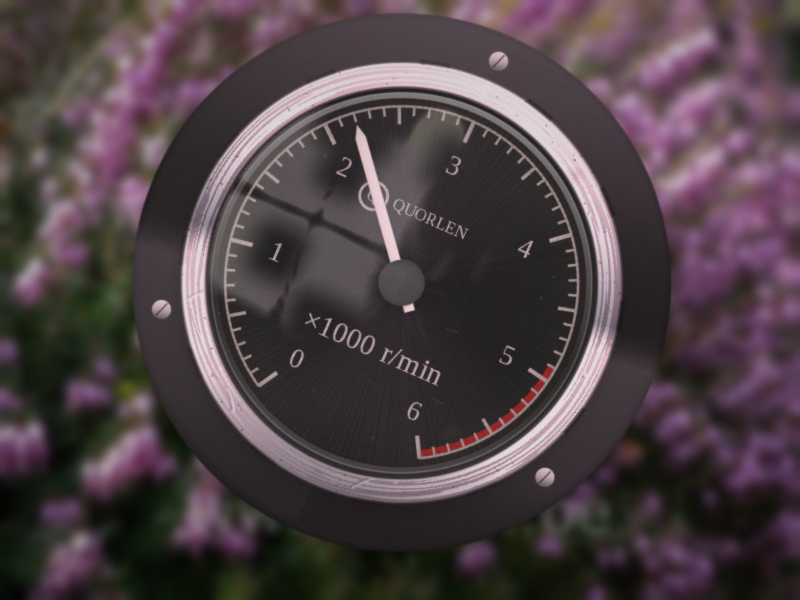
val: 2200rpm
